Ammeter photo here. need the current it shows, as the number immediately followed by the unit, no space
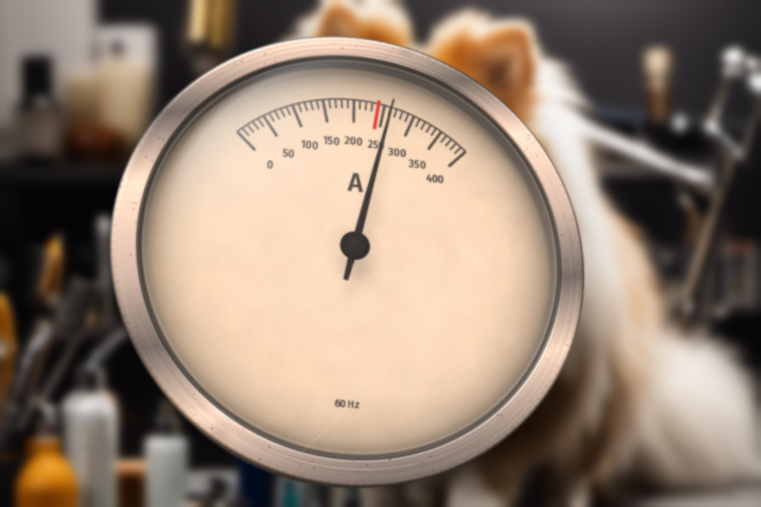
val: 260A
